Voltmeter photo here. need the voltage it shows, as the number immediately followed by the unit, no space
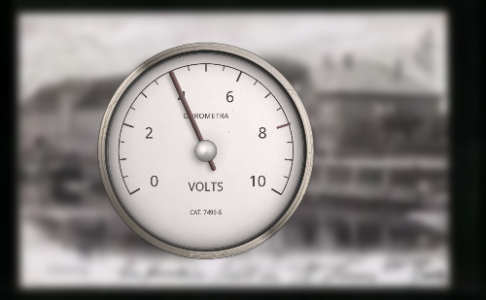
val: 4V
